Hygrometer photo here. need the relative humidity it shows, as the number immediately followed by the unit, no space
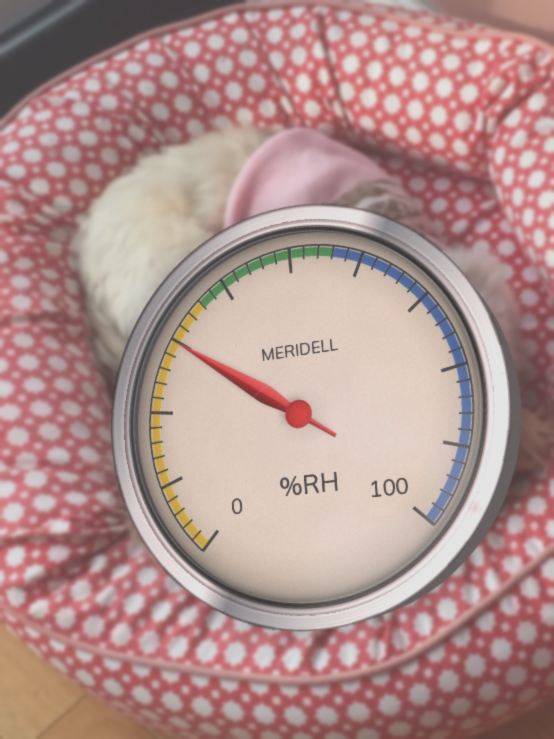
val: 30%
